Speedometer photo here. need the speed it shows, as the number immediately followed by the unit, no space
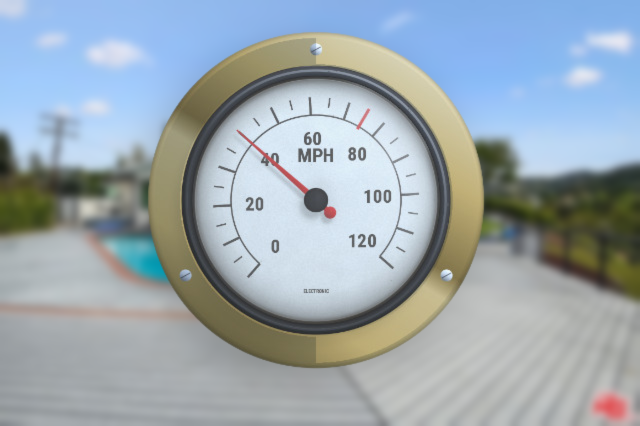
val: 40mph
